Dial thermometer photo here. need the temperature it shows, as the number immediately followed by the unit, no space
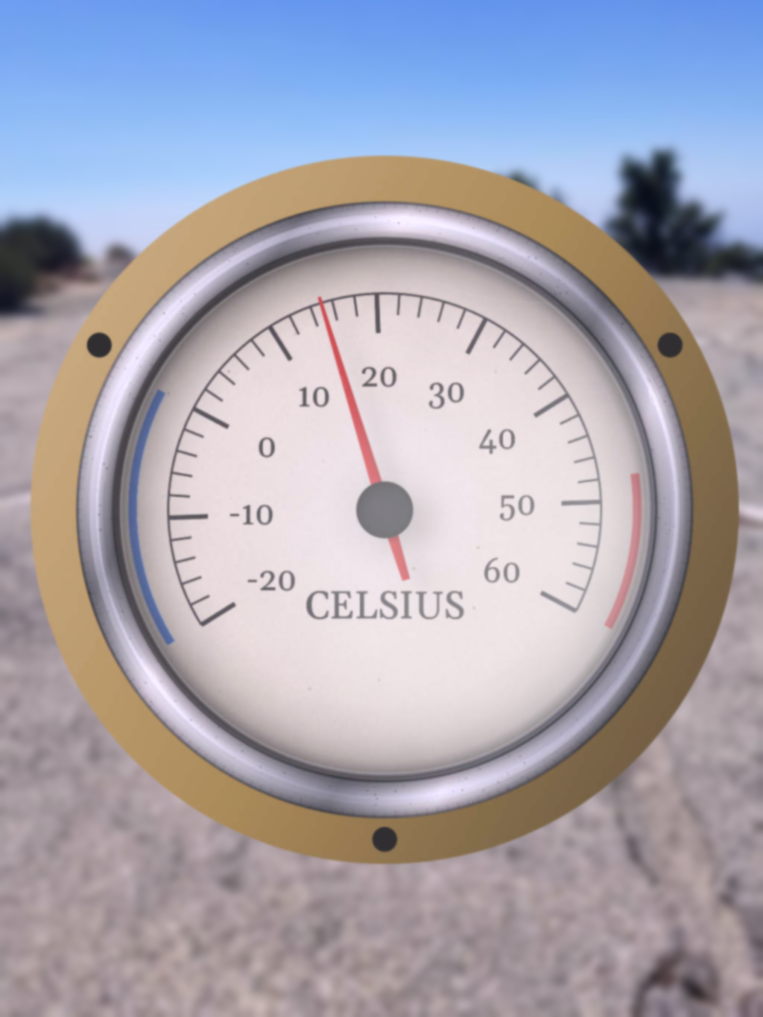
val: 15°C
